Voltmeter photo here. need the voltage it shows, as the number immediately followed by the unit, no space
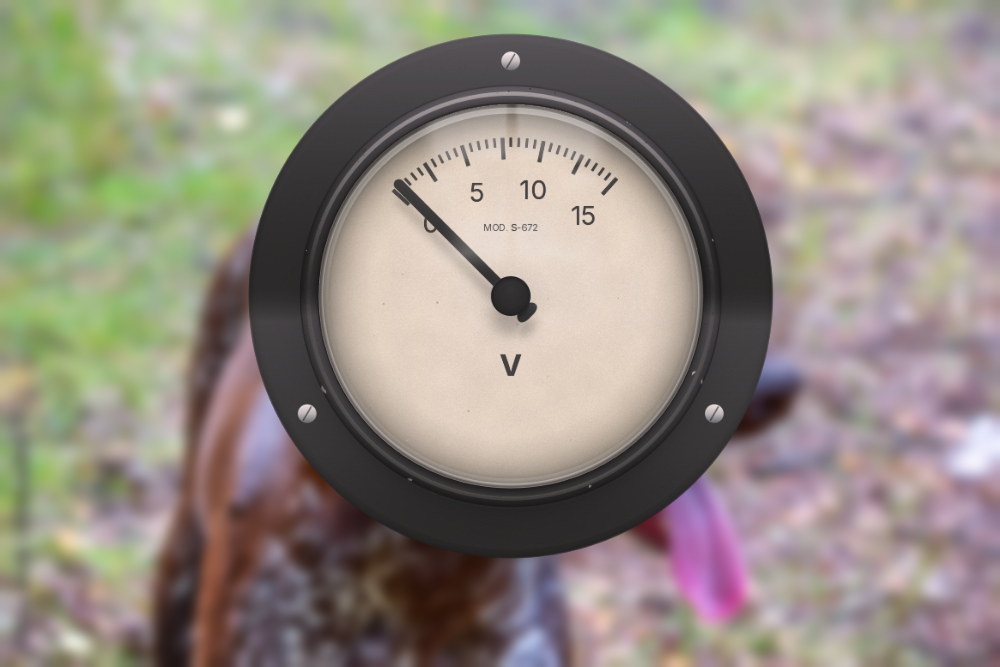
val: 0.5V
